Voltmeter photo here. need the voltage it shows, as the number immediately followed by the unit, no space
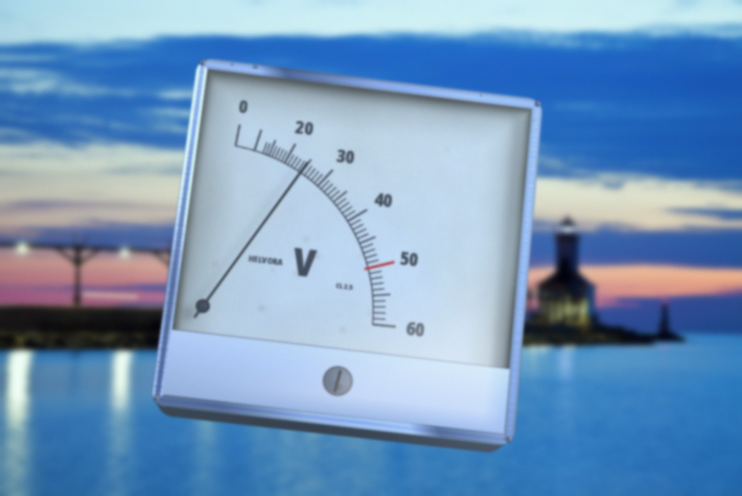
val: 25V
